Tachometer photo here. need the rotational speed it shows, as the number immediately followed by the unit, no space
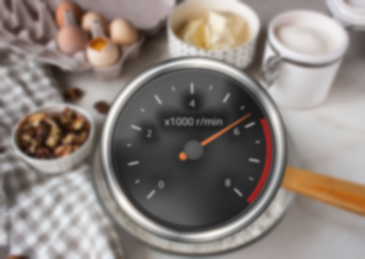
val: 5750rpm
